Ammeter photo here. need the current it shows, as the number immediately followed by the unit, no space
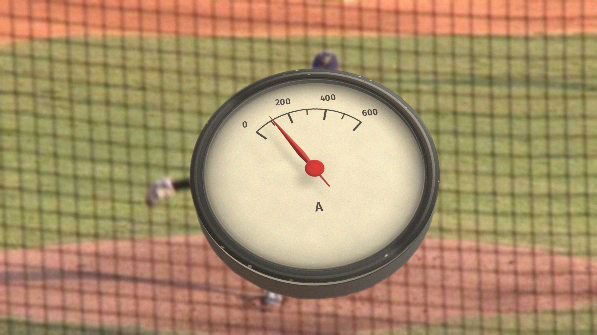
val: 100A
